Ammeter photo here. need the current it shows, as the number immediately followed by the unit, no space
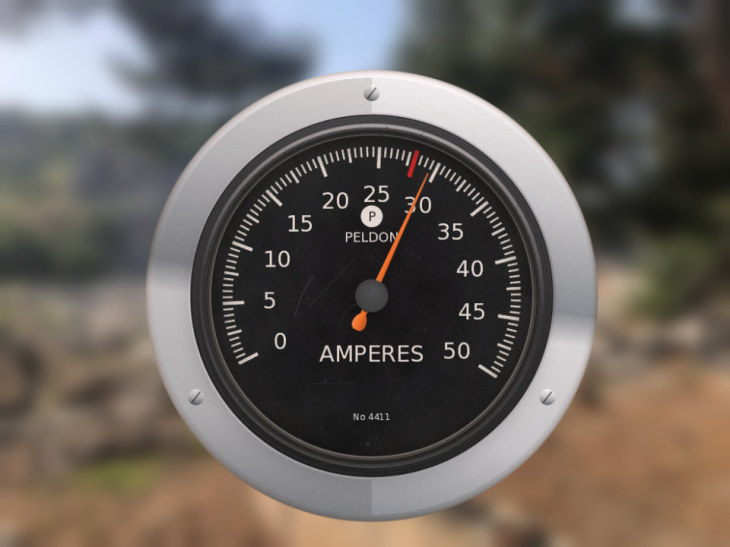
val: 29.5A
